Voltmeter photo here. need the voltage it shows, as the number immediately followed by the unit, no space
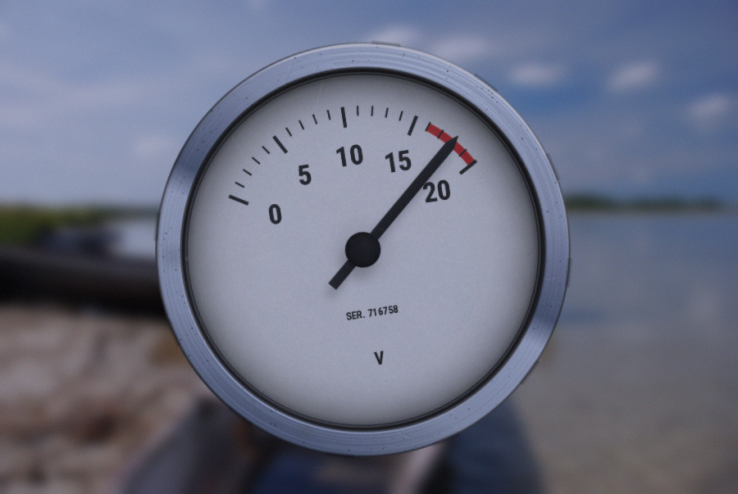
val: 18V
